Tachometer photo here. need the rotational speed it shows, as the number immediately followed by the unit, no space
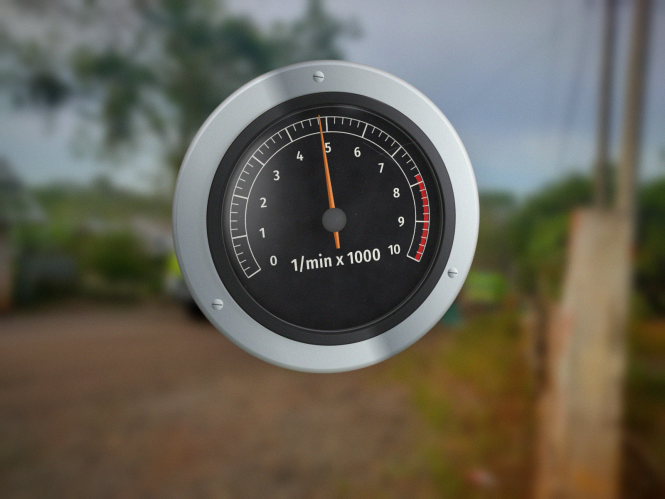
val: 4800rpm
